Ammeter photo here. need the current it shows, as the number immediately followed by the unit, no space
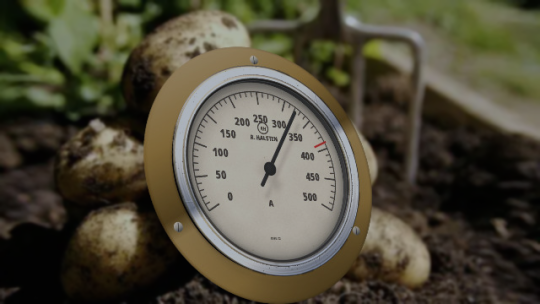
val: 320A
